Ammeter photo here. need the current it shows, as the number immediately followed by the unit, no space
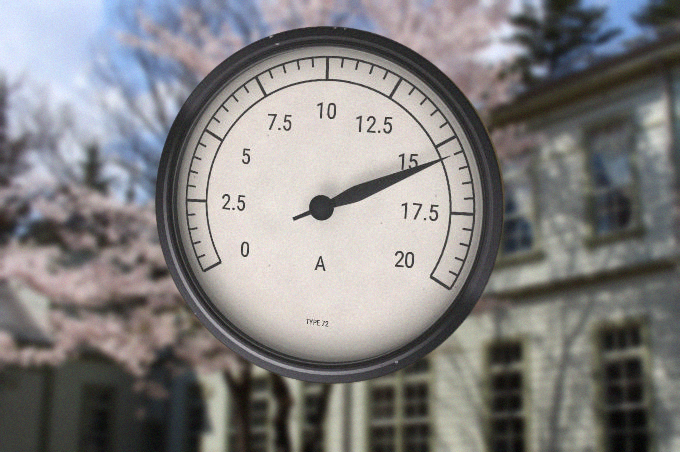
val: 15.5A
